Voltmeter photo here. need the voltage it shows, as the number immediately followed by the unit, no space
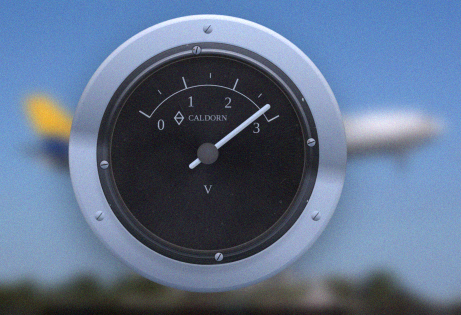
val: 2.75V
